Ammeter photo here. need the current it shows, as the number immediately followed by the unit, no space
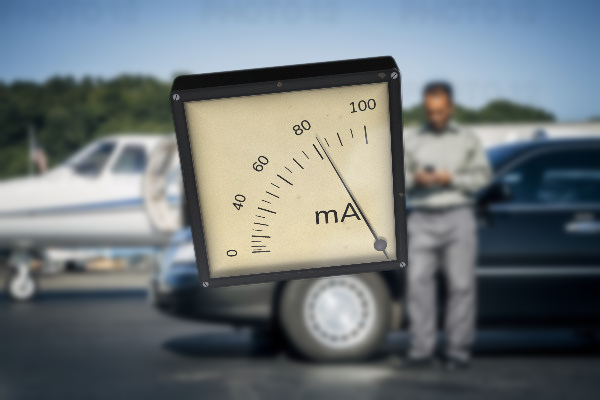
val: 82.5mA
